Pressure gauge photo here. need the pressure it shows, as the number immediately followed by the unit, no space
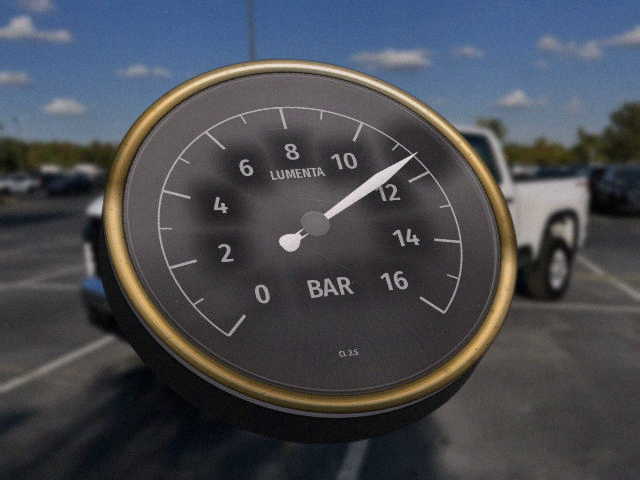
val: 11.5bar
